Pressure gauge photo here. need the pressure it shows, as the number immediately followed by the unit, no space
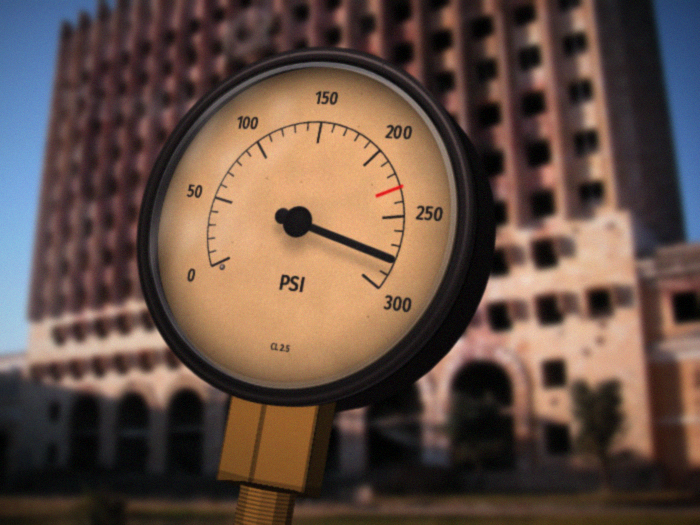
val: 280psi
